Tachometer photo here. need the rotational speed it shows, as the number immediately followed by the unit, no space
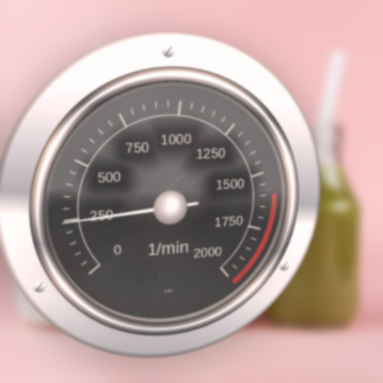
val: 250rpm
